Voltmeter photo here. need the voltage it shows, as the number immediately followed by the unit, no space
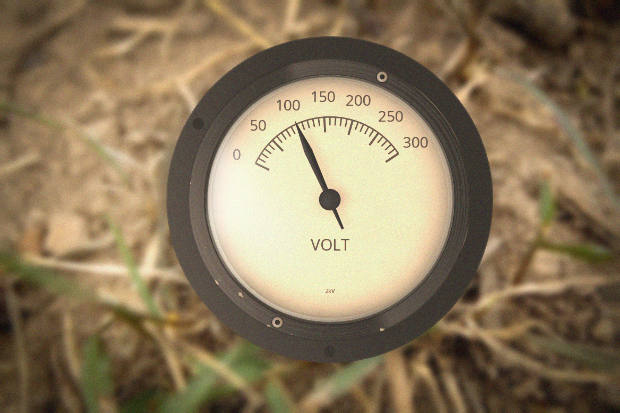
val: 100V
